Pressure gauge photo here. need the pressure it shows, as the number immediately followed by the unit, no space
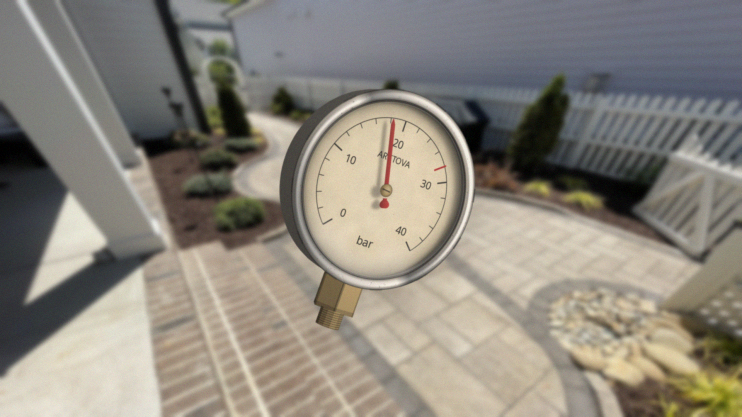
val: 18bar
